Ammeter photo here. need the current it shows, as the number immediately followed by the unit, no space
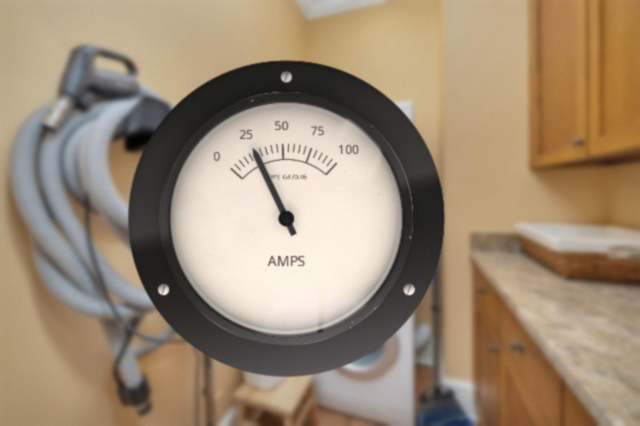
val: 25A
